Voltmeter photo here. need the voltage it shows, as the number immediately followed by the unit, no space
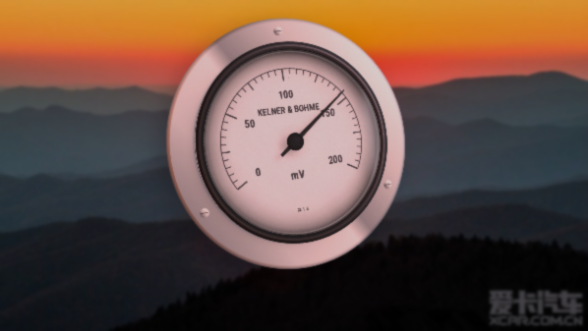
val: 145mV
